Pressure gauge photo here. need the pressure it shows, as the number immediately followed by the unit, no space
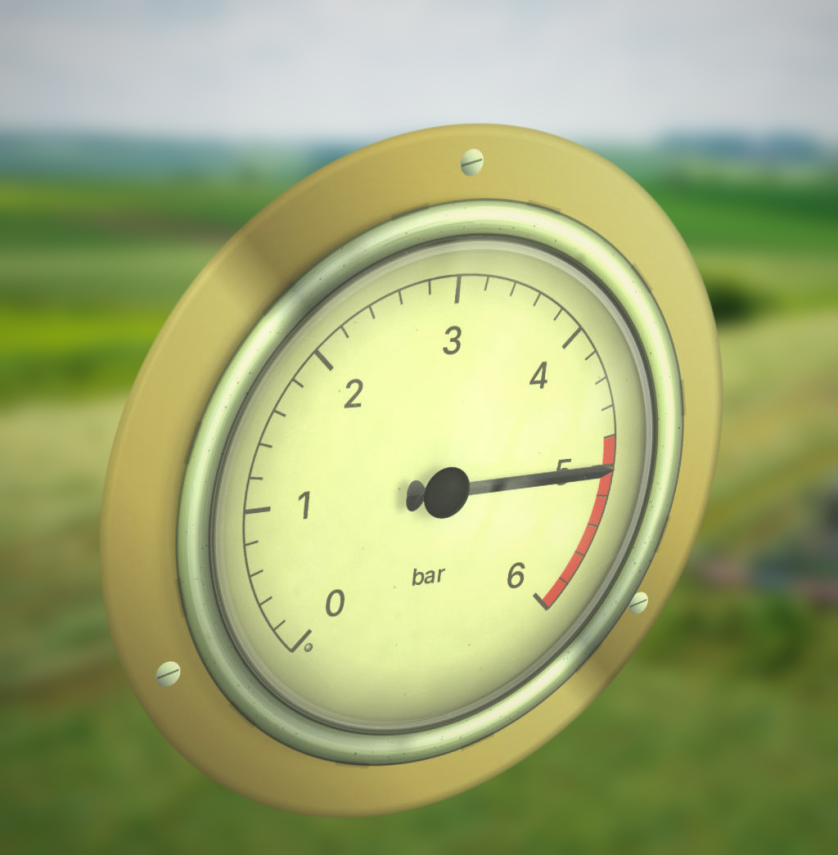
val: 5bar
